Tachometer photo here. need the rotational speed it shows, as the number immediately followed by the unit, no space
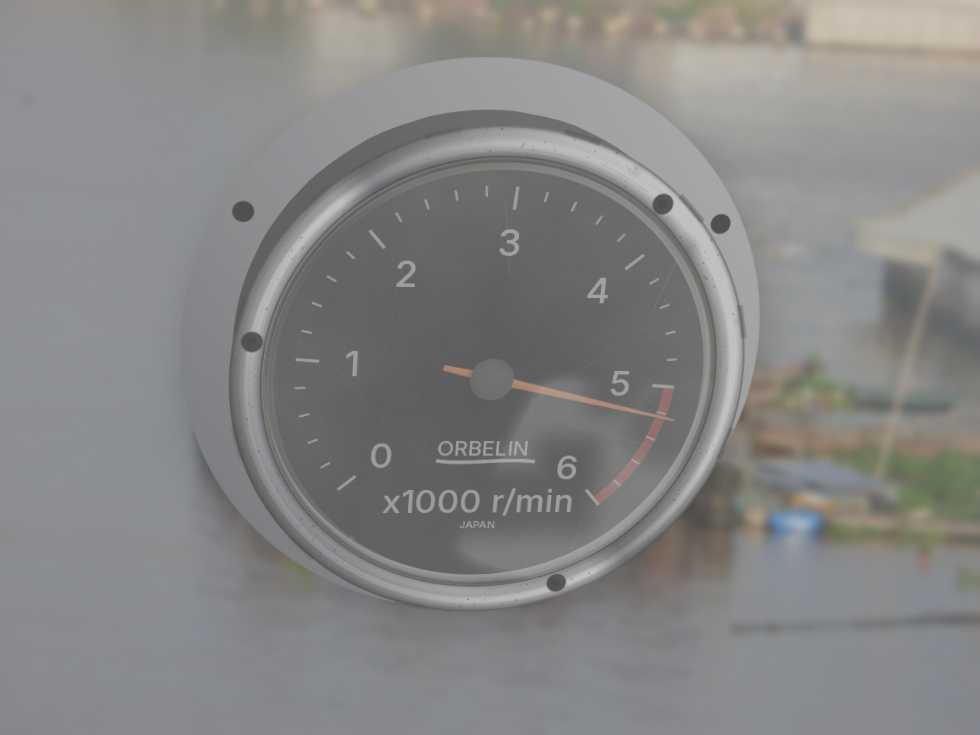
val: 5200rpm
